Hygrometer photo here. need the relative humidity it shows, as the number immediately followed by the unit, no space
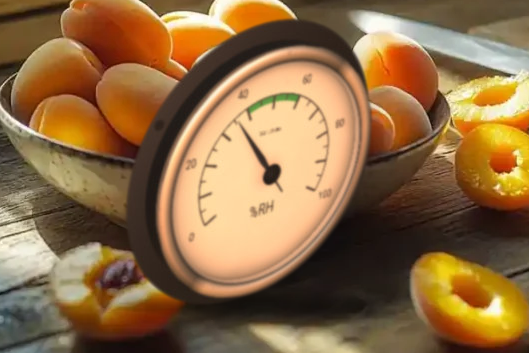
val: 35%
